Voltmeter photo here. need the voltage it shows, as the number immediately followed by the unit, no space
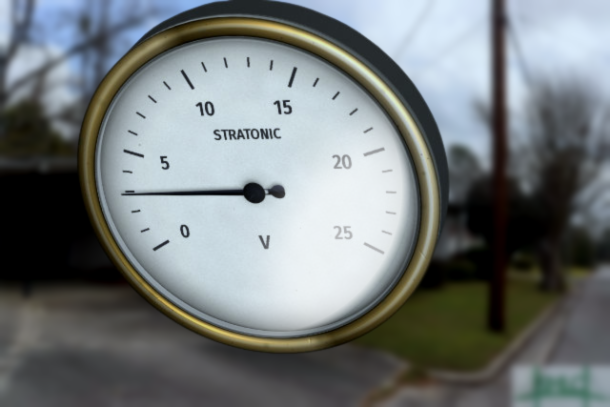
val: 3V
